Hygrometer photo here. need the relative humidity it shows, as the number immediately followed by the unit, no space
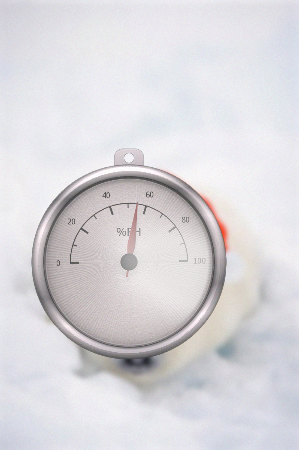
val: 55%
